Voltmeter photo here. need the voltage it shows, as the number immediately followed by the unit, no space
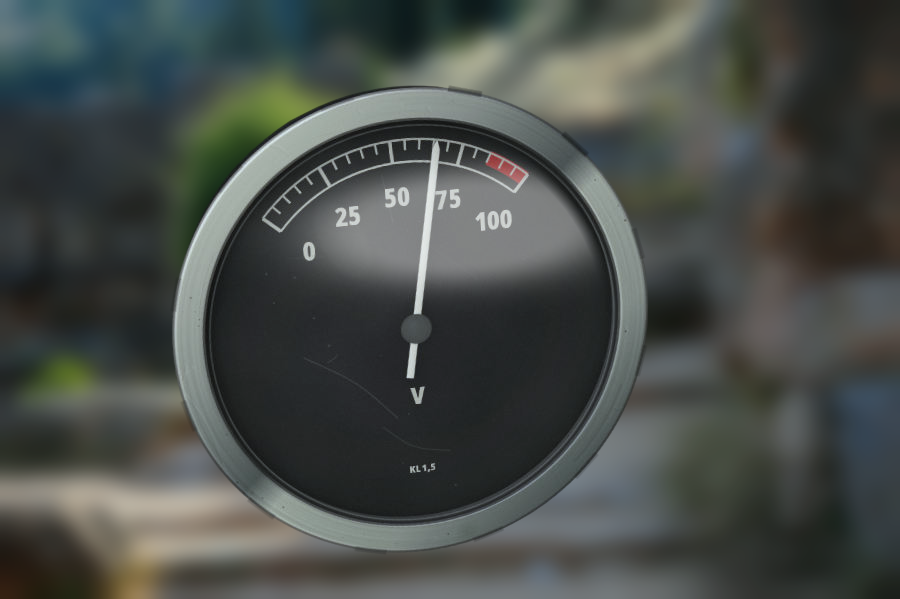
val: 65V
